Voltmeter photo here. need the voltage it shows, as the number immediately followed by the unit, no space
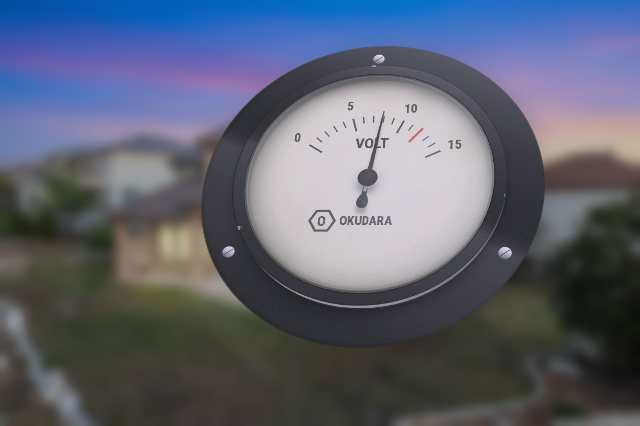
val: 8V
